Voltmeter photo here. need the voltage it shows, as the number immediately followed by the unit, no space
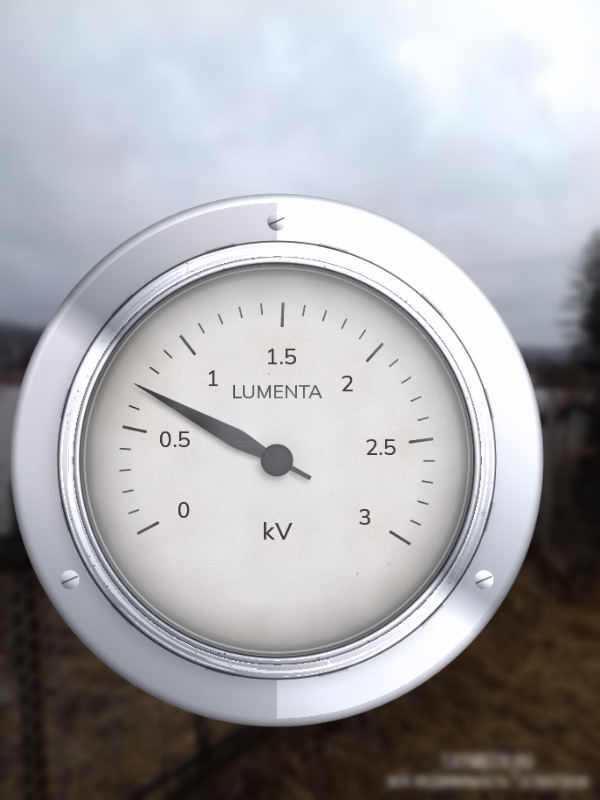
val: 0.7kV
